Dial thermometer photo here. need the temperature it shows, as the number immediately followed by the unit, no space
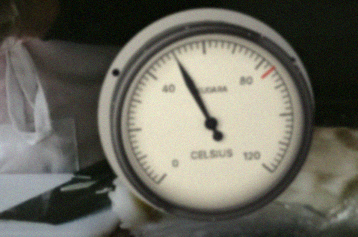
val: 50°C
